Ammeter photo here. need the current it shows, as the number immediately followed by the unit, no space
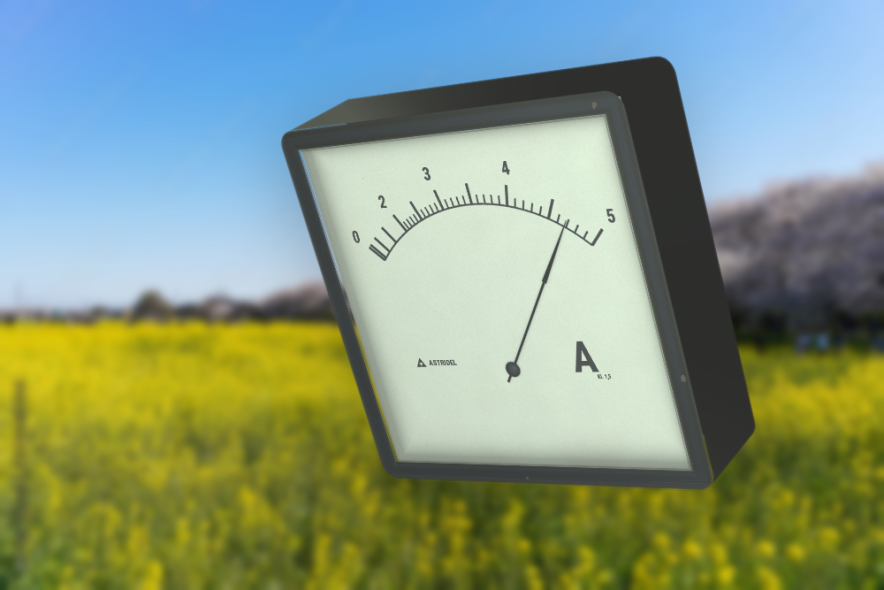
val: 4.7A
